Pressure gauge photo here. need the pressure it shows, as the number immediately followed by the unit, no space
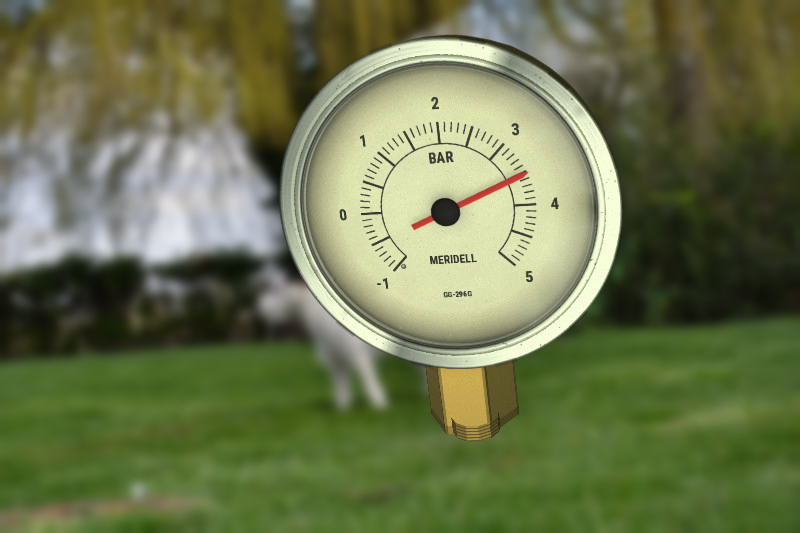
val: 3.5bar
